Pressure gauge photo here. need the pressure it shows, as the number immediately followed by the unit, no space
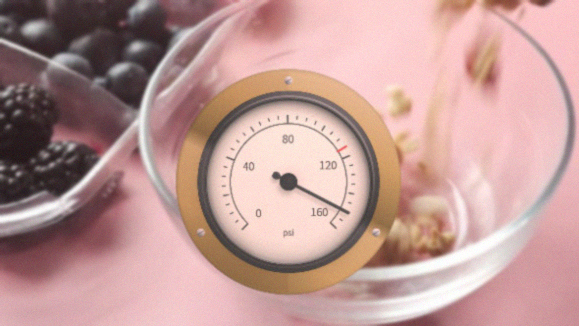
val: 150psi
